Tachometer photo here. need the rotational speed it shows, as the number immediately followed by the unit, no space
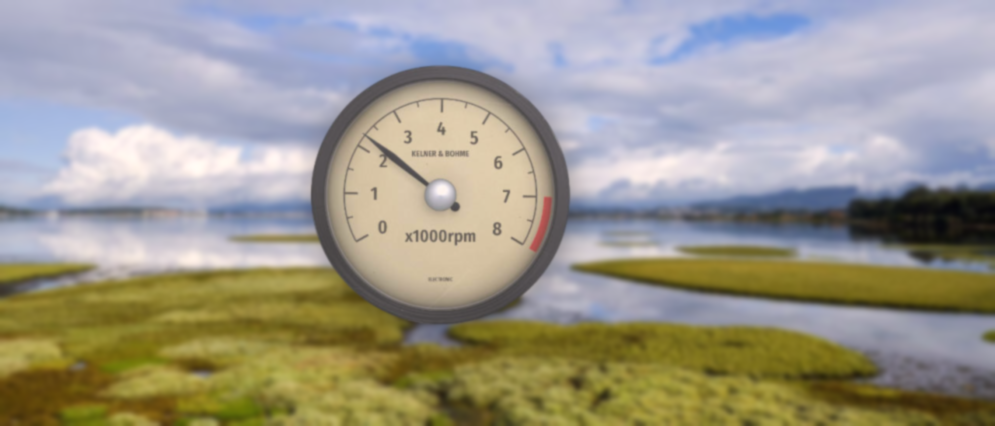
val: 2250rpm
